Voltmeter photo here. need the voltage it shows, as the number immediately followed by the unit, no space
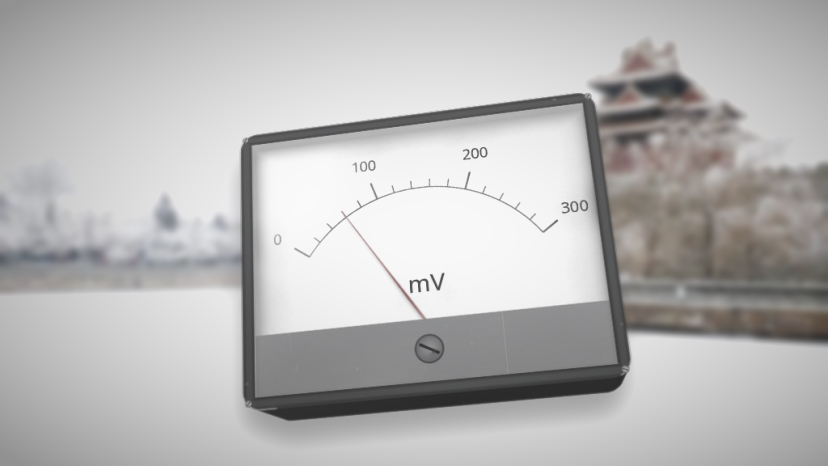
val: 60mV
